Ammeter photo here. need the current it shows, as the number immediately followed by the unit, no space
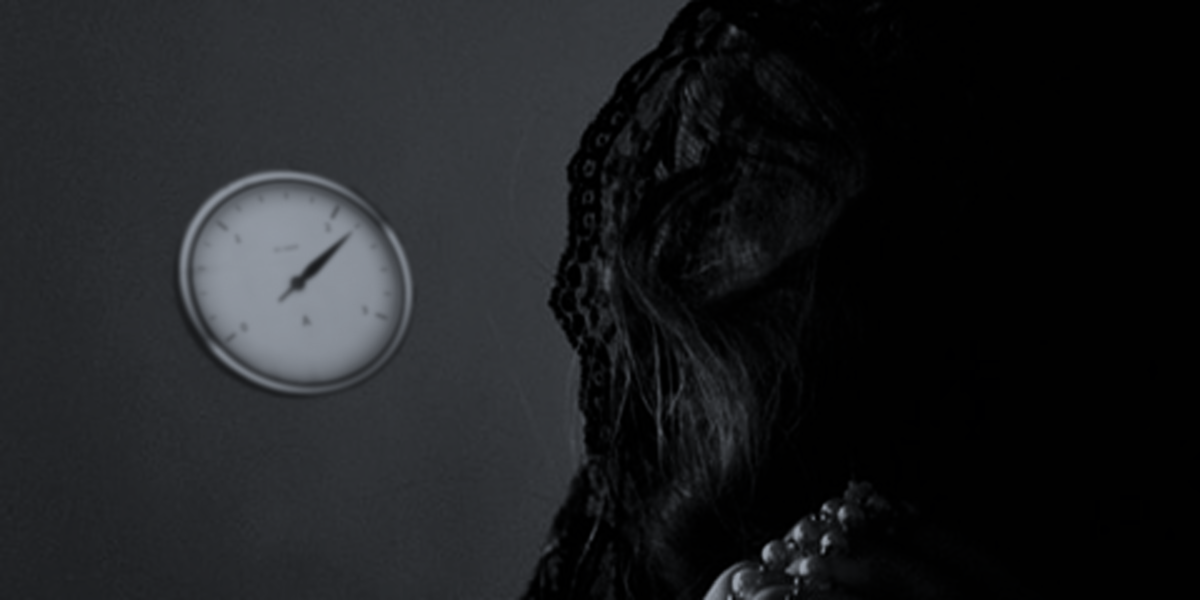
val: 2.2A
